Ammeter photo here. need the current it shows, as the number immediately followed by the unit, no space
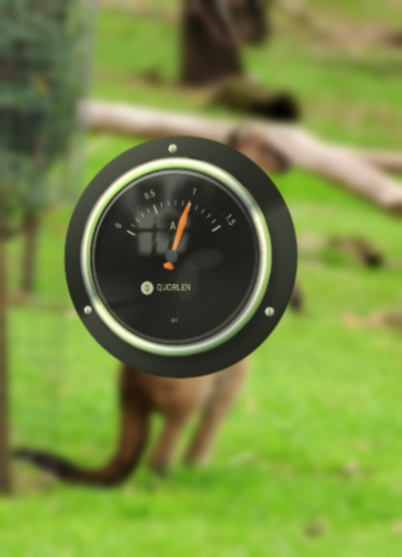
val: 1A
